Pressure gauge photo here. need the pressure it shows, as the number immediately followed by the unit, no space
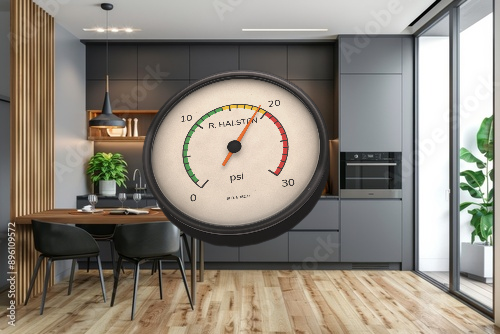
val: 19psi
